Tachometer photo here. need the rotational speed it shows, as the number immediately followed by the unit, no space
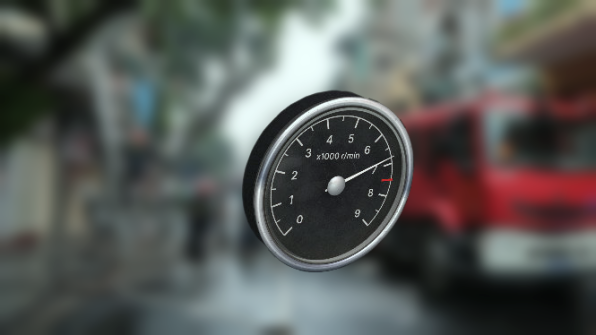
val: 6750rpm
